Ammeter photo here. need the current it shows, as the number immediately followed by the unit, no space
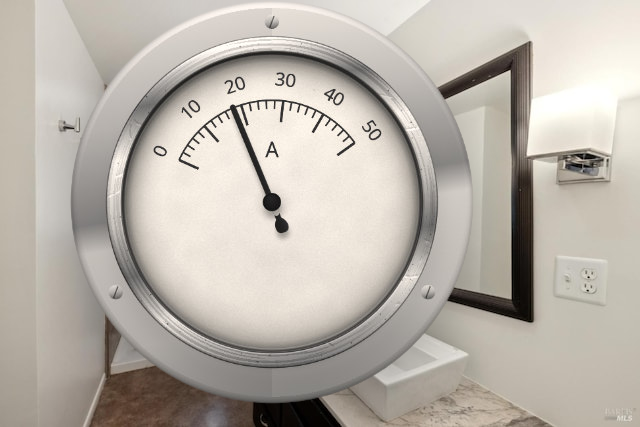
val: 18A
